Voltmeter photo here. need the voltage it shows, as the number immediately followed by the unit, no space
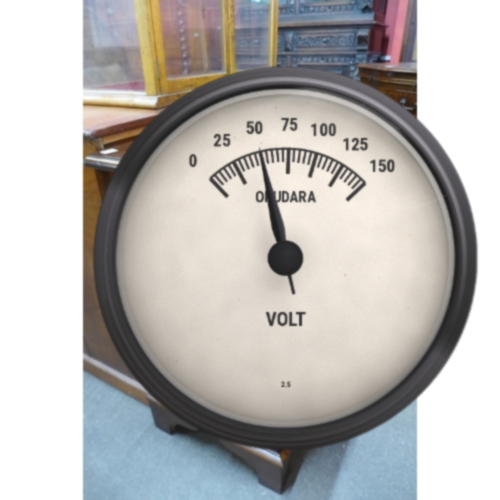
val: 50V
